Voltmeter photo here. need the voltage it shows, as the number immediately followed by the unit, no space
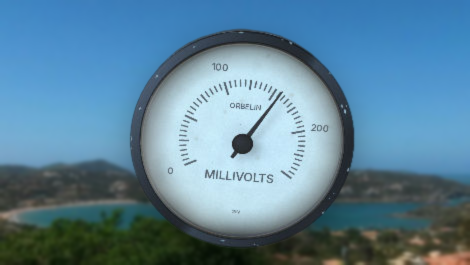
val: 155mV
